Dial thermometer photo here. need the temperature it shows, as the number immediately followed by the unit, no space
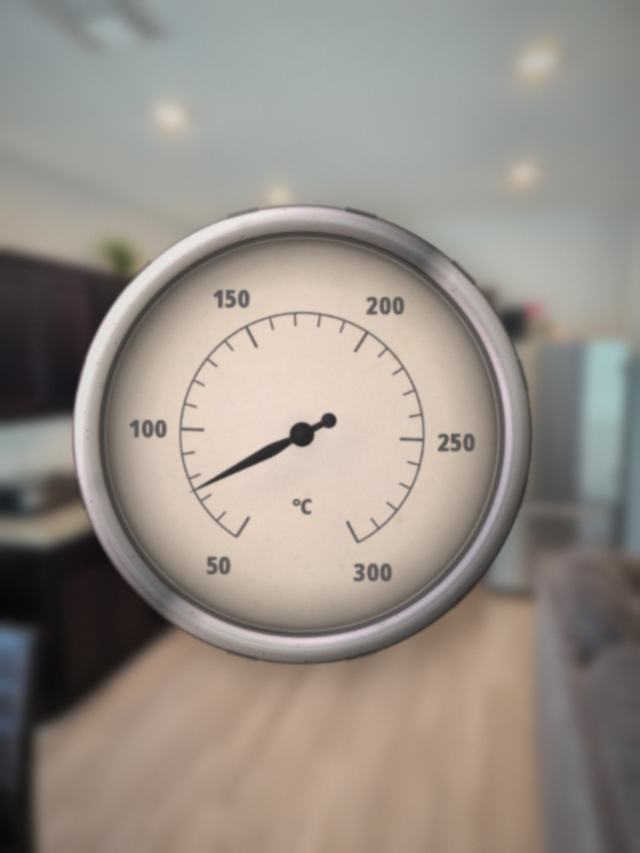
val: 75°C
